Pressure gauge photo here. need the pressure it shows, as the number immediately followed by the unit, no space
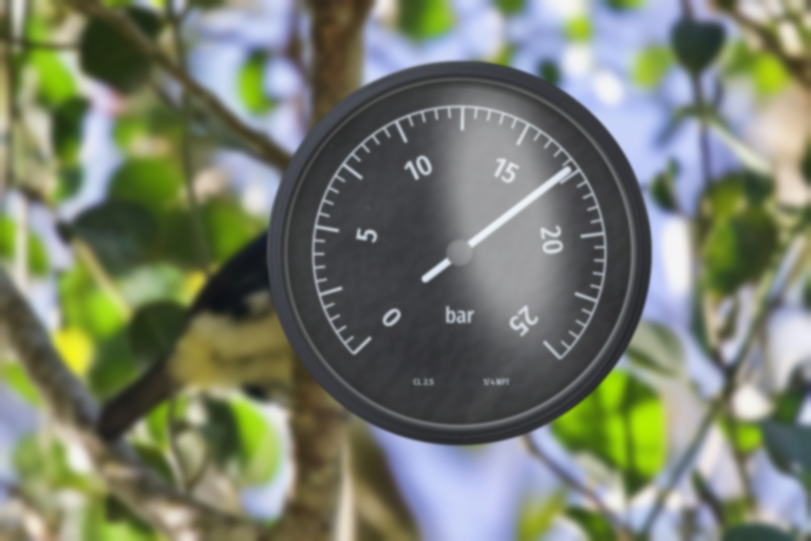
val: 17.25bar
